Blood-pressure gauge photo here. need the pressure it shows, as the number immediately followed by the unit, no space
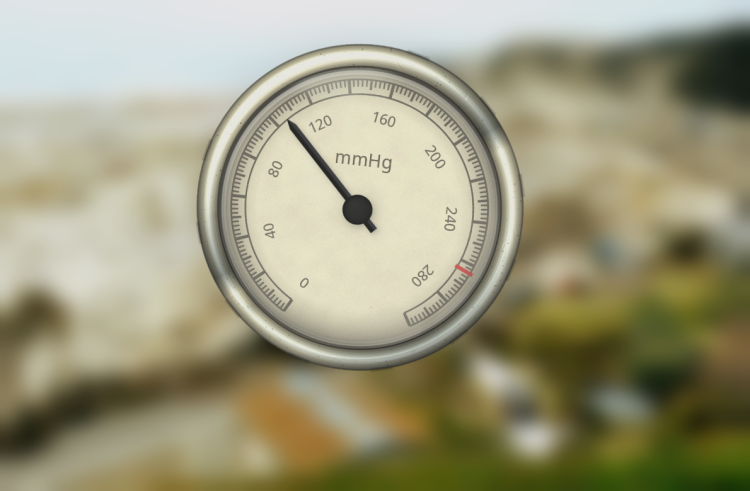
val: 106mmHg
